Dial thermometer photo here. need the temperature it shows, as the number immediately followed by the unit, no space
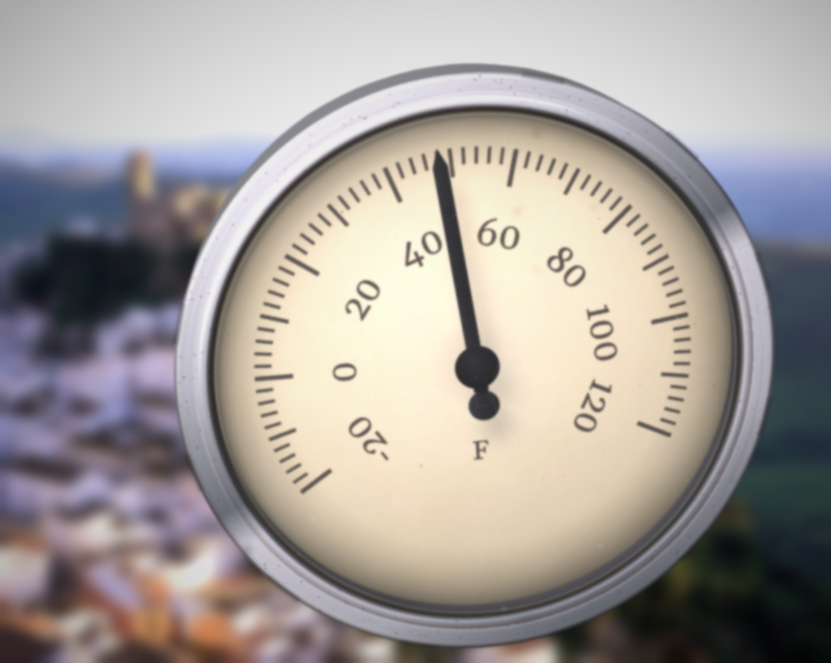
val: 48°F
